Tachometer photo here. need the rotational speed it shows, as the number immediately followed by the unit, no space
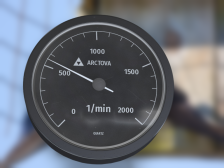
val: 550rpm
